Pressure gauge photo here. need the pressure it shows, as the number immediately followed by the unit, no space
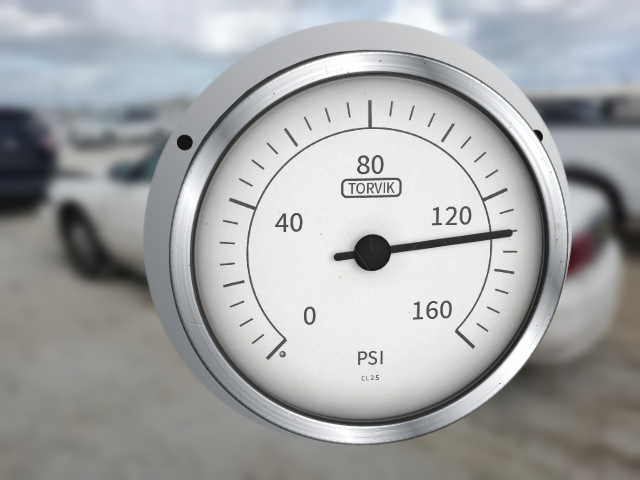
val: 130psi
